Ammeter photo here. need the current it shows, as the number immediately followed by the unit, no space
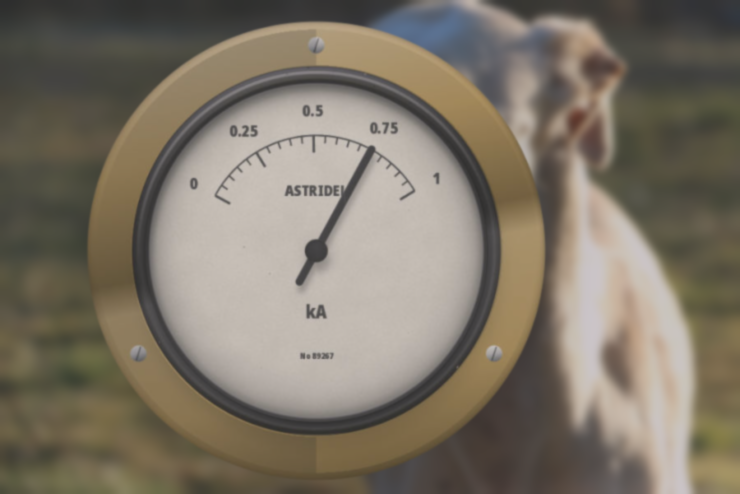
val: 0.75kA
